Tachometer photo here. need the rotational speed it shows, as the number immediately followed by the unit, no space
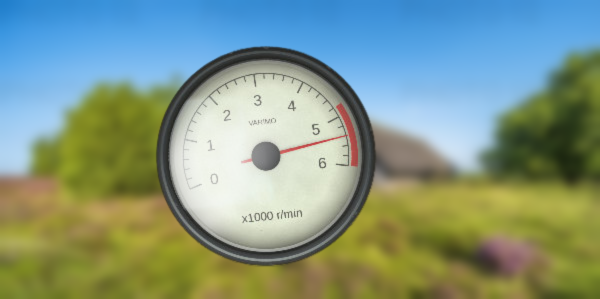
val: 5400rpm
